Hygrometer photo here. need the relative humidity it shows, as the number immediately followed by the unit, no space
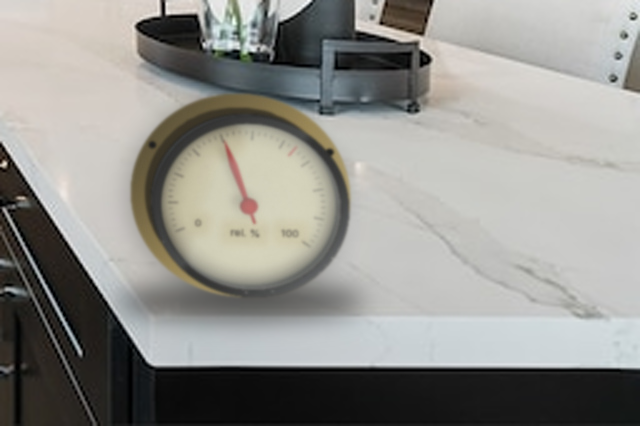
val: 40%
